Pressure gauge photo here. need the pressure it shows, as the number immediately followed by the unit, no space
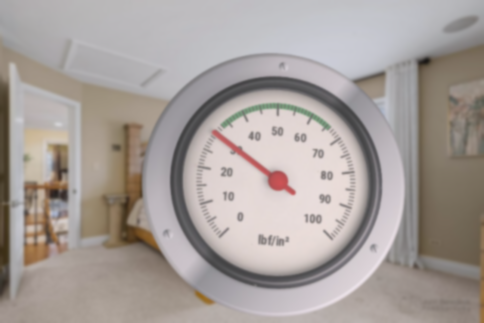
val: 30psi
